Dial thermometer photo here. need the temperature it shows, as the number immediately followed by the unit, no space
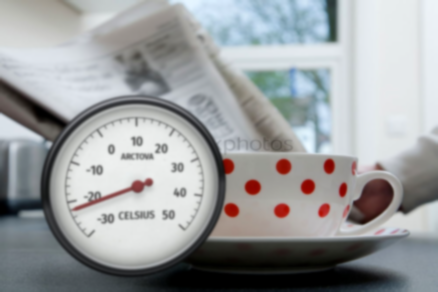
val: -22°C
